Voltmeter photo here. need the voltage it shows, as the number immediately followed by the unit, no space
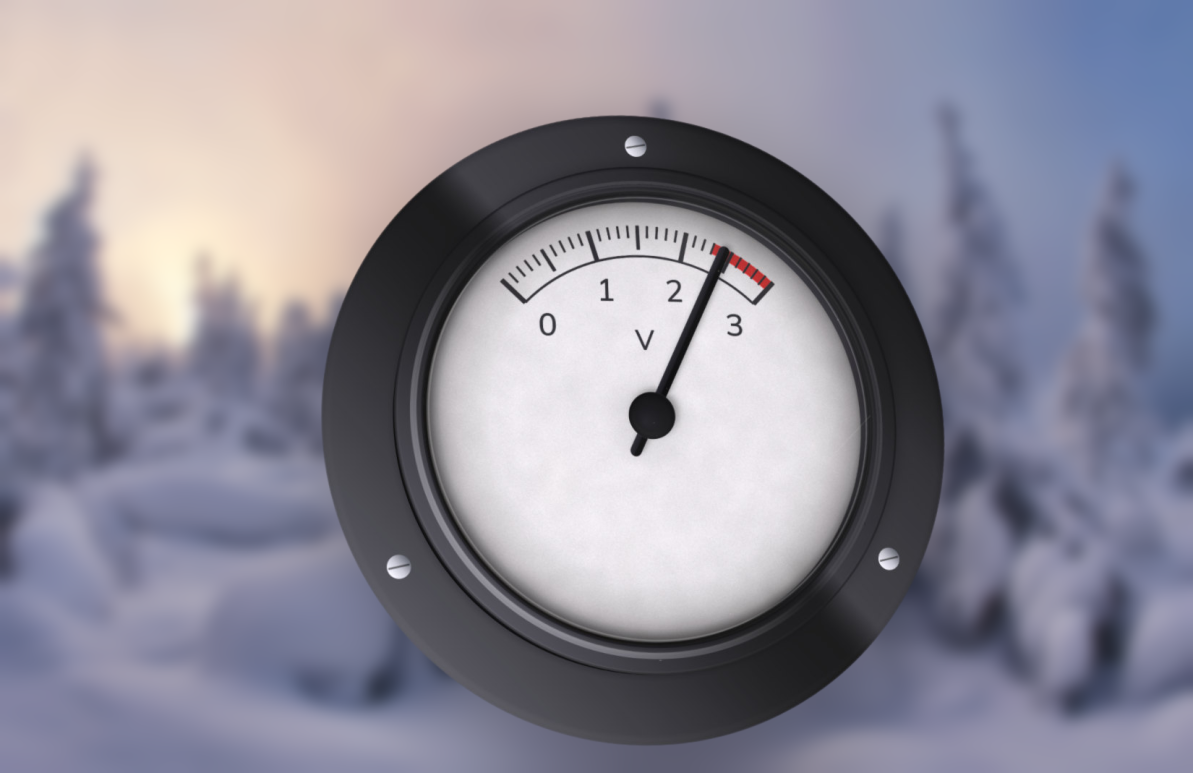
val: 2.4V
